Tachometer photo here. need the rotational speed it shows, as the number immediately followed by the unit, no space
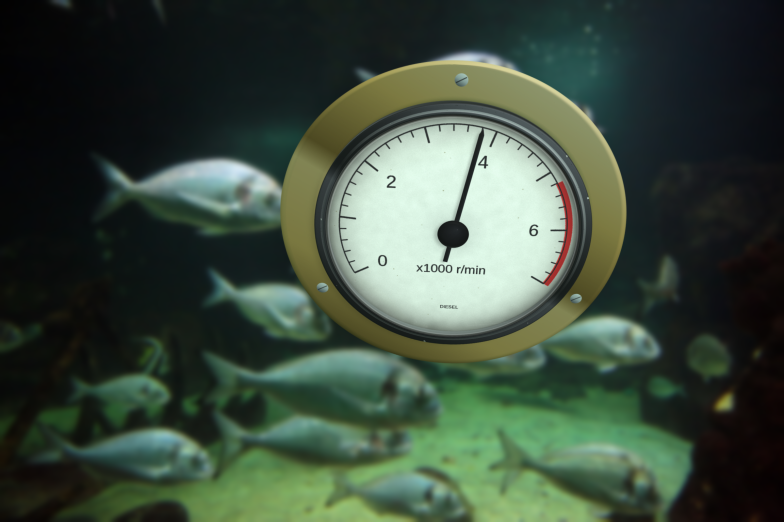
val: 3800rpm
